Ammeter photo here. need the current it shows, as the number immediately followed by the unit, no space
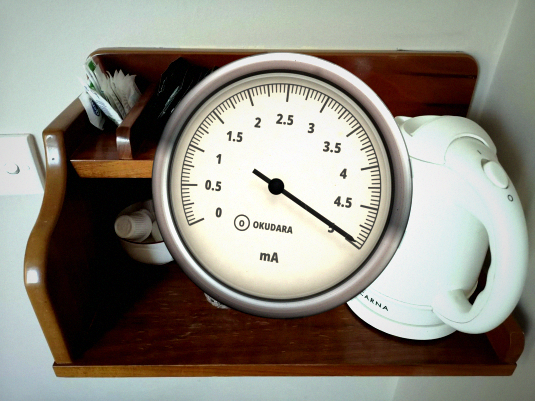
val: 4.95mA
